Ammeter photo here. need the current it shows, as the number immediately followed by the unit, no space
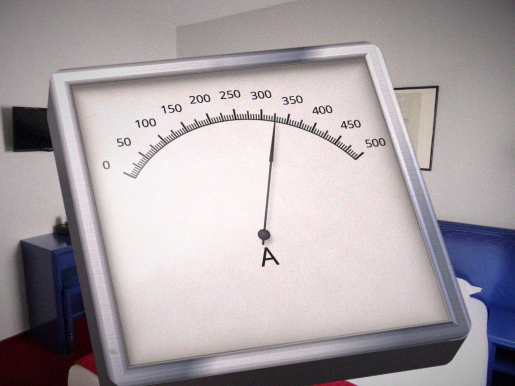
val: 325A
